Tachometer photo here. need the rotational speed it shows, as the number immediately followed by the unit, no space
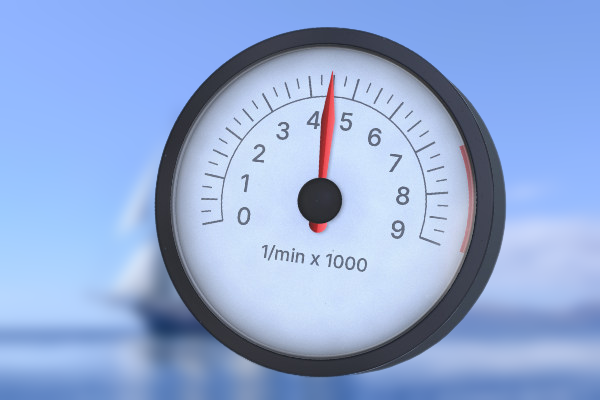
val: 4500rpm
